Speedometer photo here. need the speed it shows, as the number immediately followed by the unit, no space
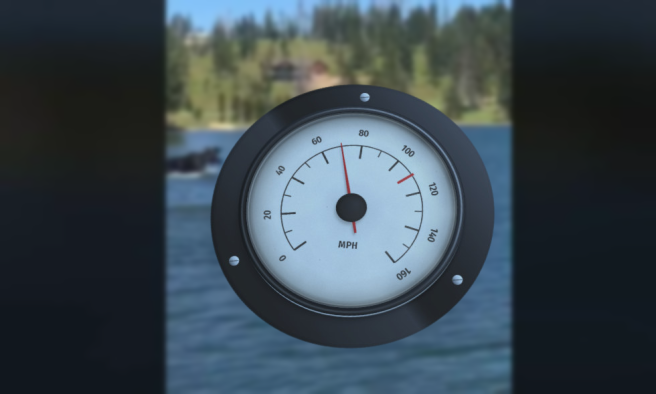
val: 70mph
